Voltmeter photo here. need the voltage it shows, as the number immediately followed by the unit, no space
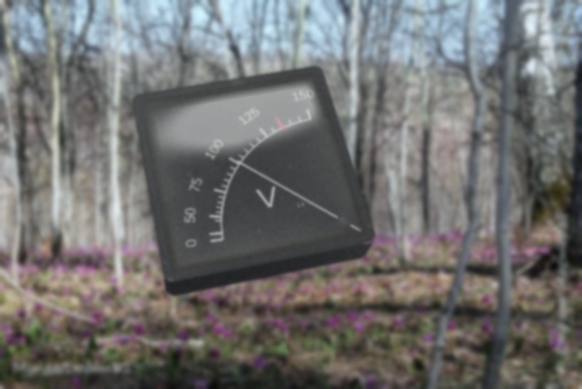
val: 100V
